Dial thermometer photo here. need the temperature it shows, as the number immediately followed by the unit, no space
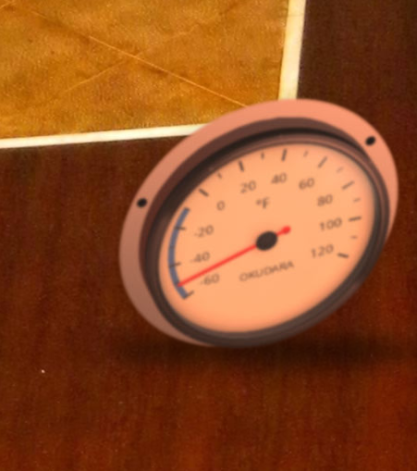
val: -50°F
